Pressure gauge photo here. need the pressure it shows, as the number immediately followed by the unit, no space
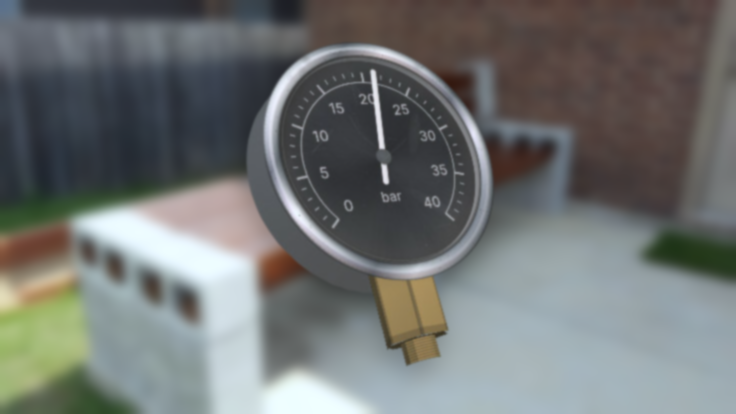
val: 21bar
